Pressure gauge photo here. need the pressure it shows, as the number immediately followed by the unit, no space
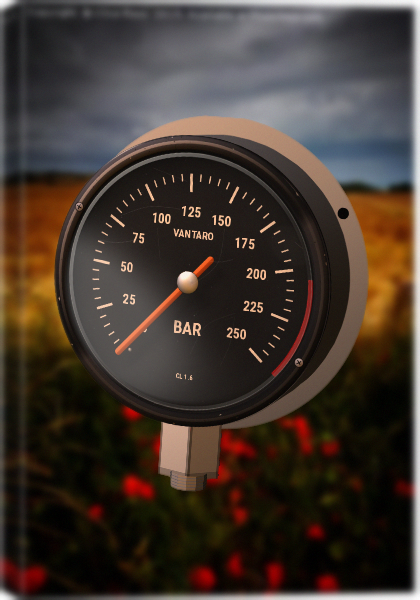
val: 0bar
